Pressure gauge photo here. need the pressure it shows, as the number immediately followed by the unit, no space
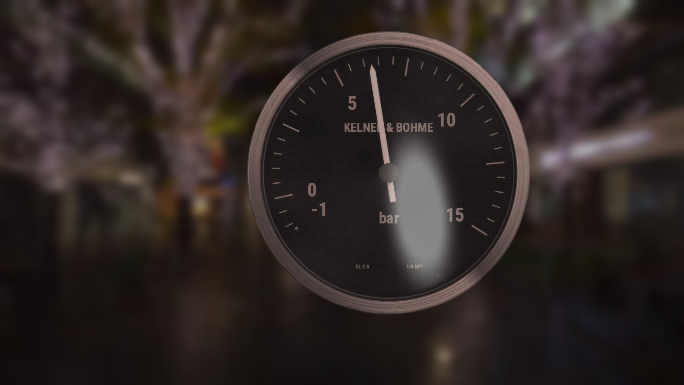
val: 6.25bar
